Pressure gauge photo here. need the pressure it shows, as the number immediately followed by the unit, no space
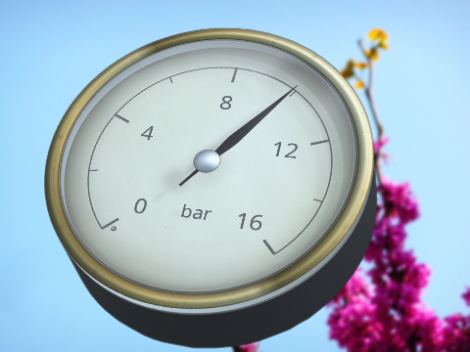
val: 10bar
